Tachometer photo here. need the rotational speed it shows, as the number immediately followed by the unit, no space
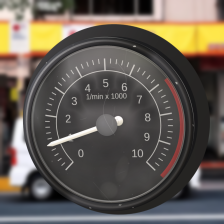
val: 1000rpm
